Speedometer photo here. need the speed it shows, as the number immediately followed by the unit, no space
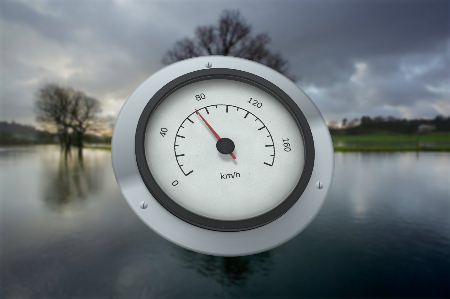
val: 70km/h
